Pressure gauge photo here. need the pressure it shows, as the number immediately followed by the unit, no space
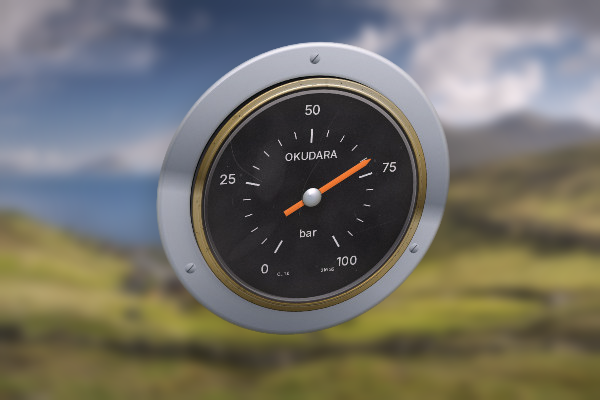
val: 70bar
